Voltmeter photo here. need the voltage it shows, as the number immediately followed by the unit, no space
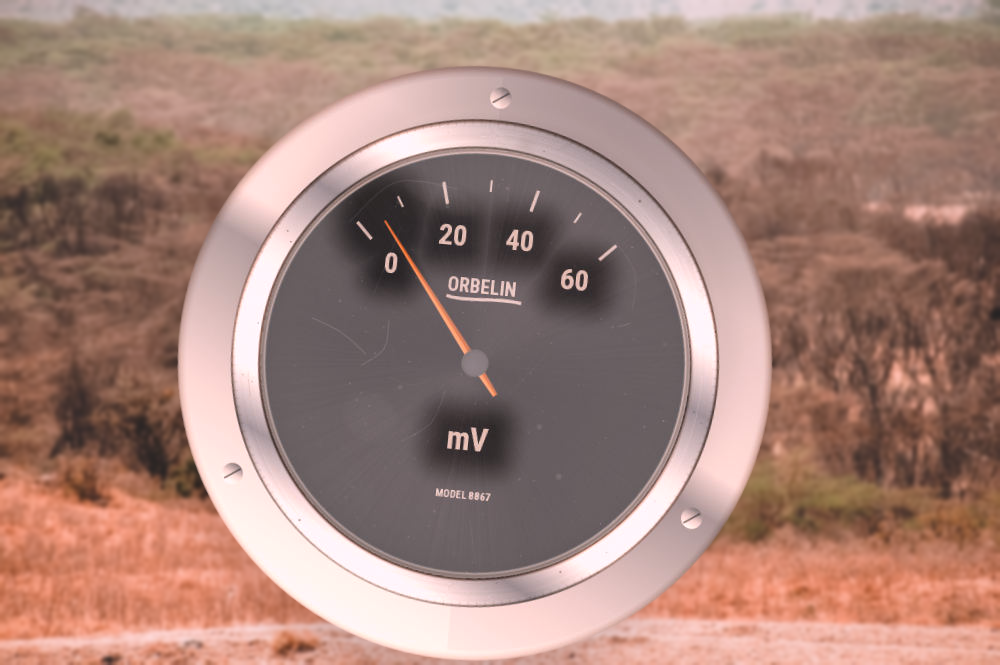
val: 5mV
